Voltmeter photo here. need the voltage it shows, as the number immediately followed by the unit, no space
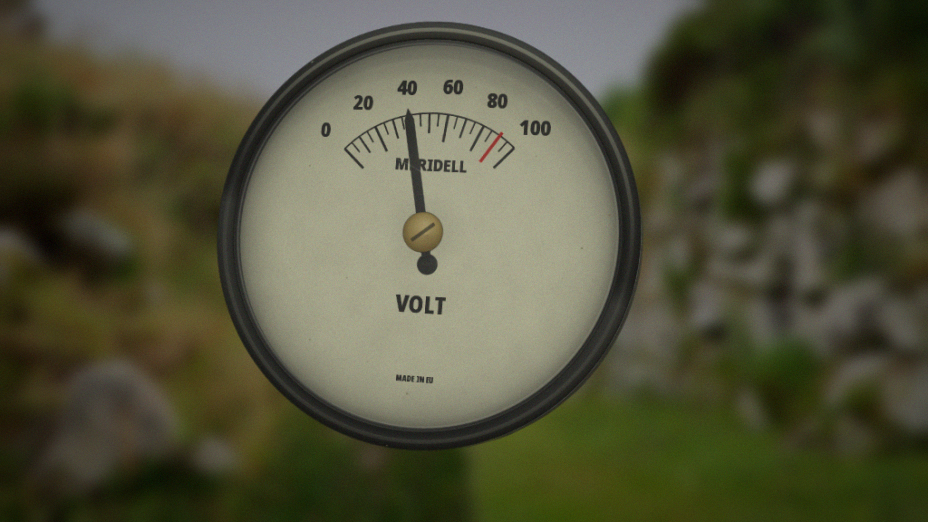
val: 40V
